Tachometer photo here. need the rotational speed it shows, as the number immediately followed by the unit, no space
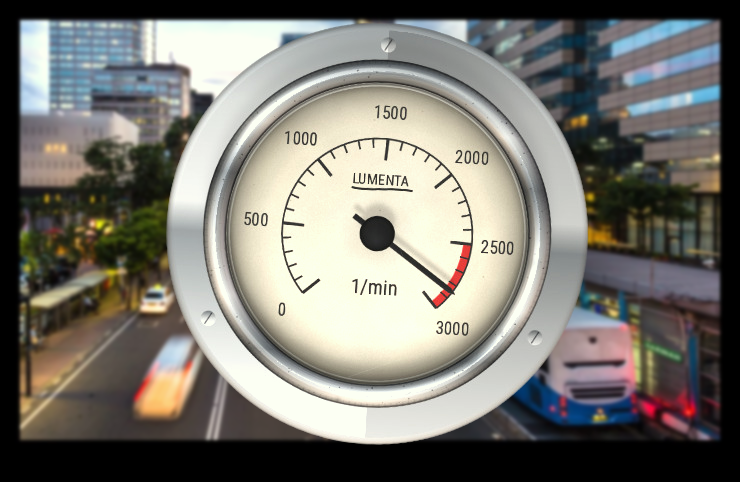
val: 2850rpm
